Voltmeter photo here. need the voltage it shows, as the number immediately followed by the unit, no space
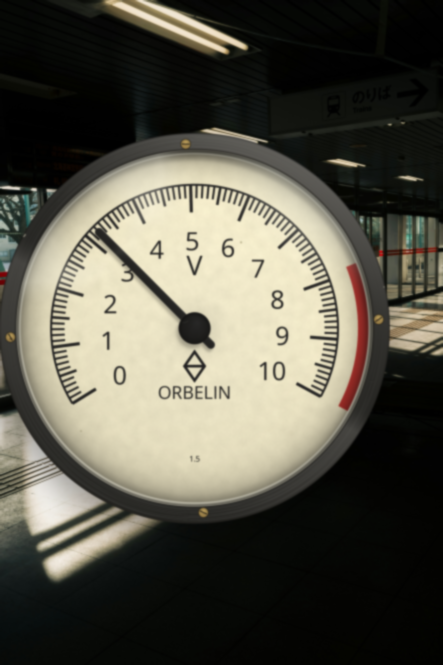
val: 3.2V
